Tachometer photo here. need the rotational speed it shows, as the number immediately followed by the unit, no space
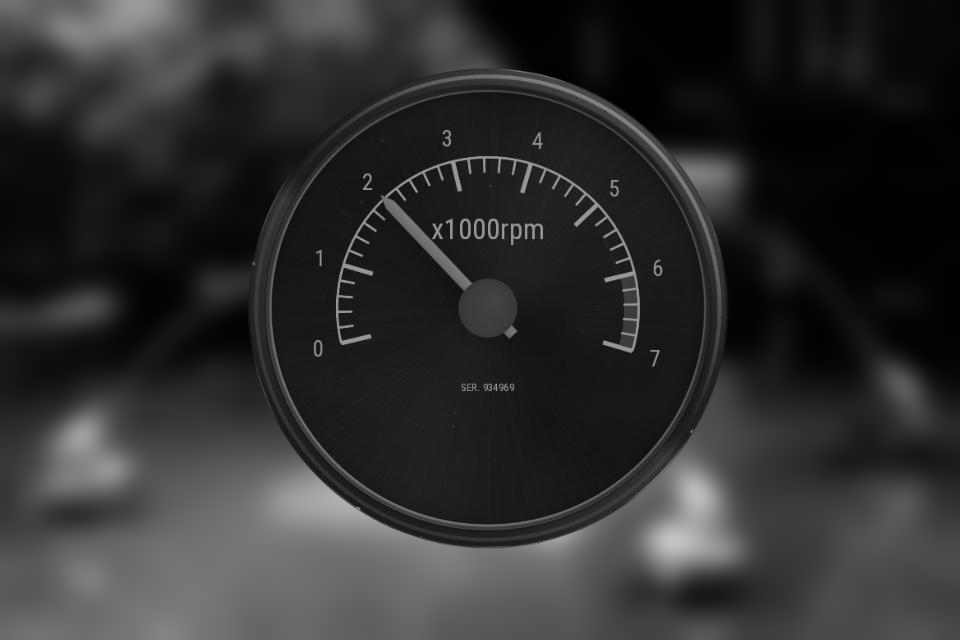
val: 2000rpm
